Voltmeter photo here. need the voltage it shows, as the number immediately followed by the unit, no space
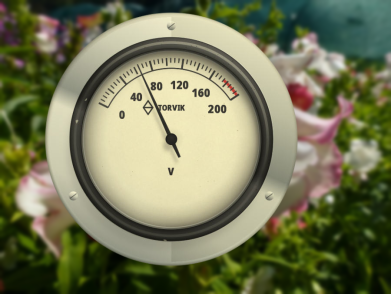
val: 65V
